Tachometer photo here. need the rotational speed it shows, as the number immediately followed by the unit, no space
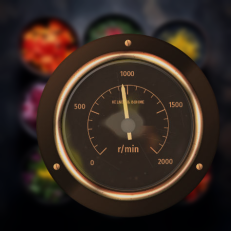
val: 950rpm
